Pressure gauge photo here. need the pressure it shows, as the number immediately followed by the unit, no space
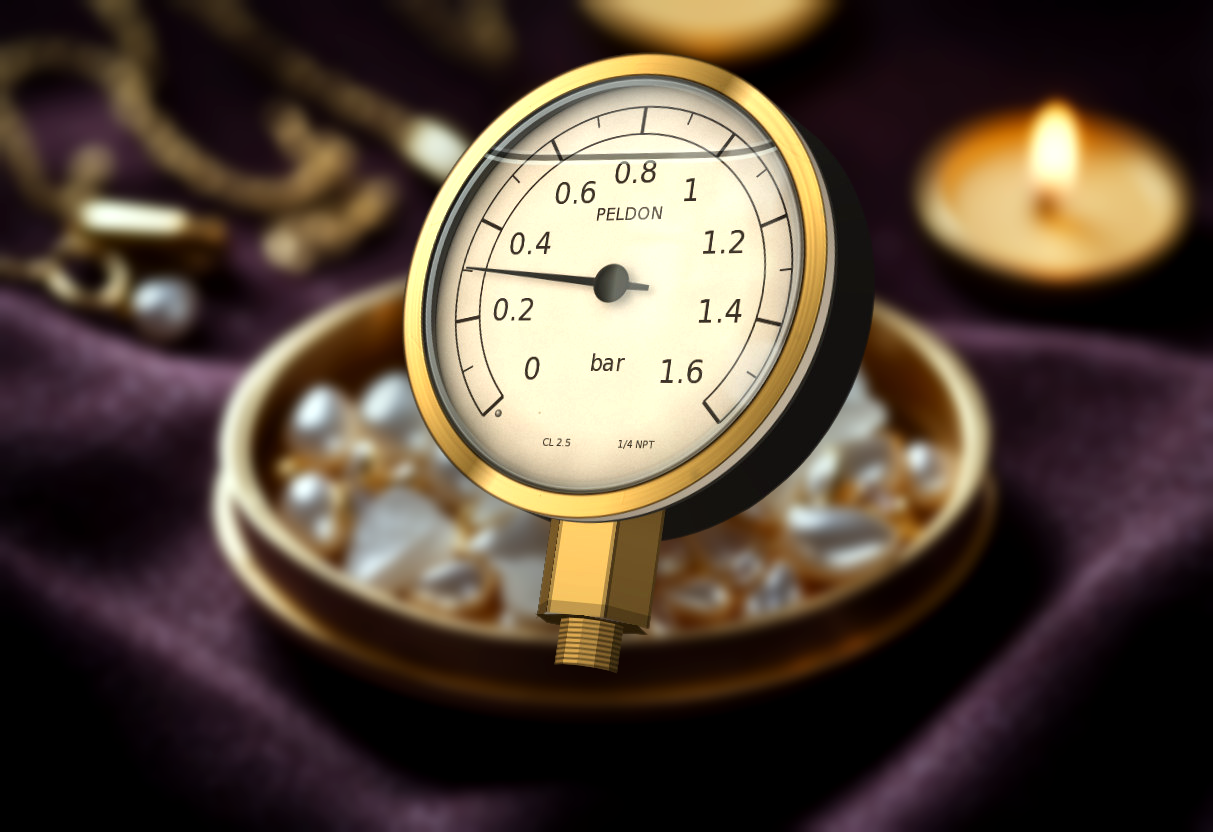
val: 0.3bar
